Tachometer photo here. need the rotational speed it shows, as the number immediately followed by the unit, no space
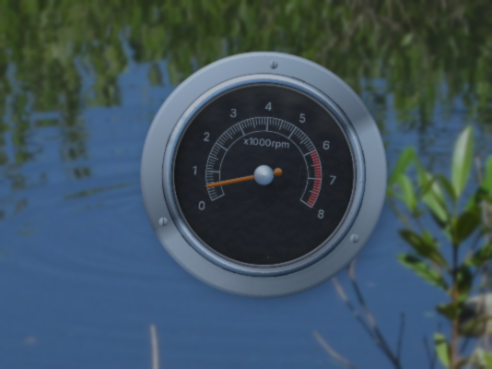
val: 500rpm
